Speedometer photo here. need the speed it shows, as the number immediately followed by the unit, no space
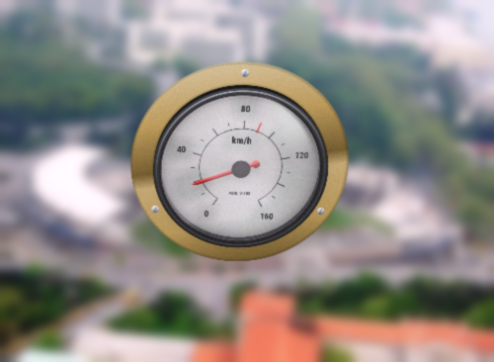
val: 20km/h
